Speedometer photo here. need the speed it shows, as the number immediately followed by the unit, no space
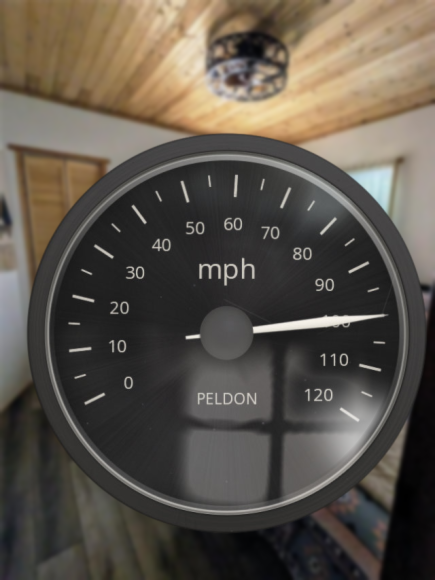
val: 100mph
